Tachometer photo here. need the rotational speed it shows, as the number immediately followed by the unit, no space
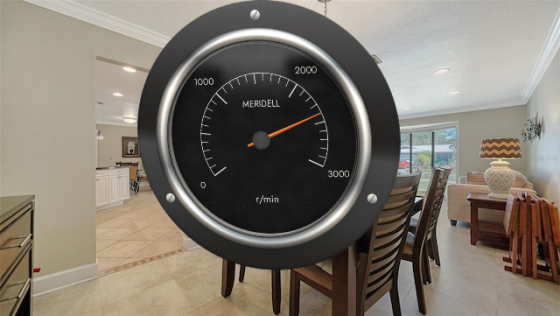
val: 2400rpm
